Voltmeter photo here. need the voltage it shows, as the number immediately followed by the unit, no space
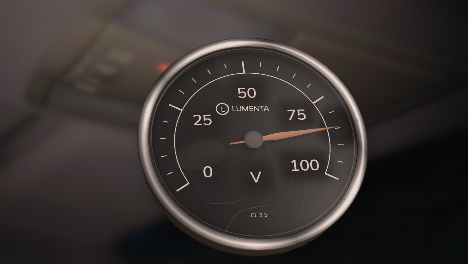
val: 85V
